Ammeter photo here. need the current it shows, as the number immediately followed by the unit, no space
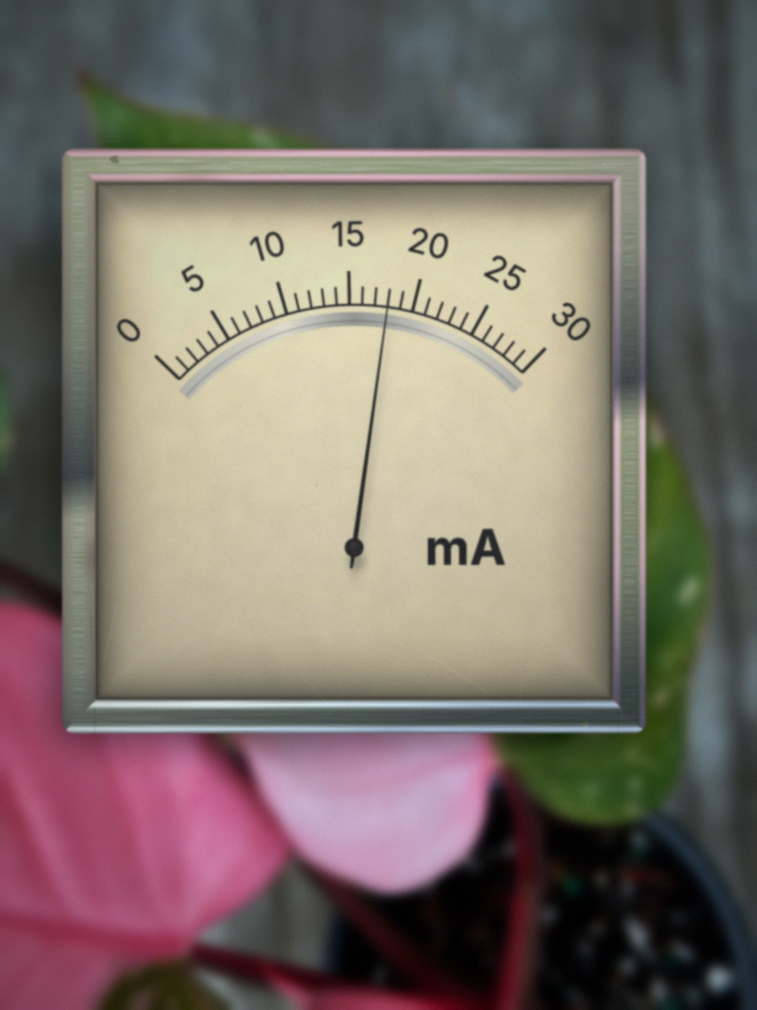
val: 18mA
